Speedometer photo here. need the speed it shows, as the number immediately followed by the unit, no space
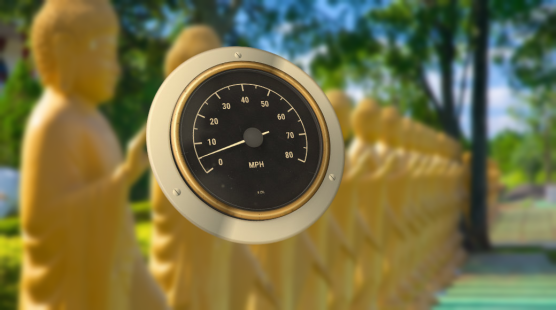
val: 5mph
